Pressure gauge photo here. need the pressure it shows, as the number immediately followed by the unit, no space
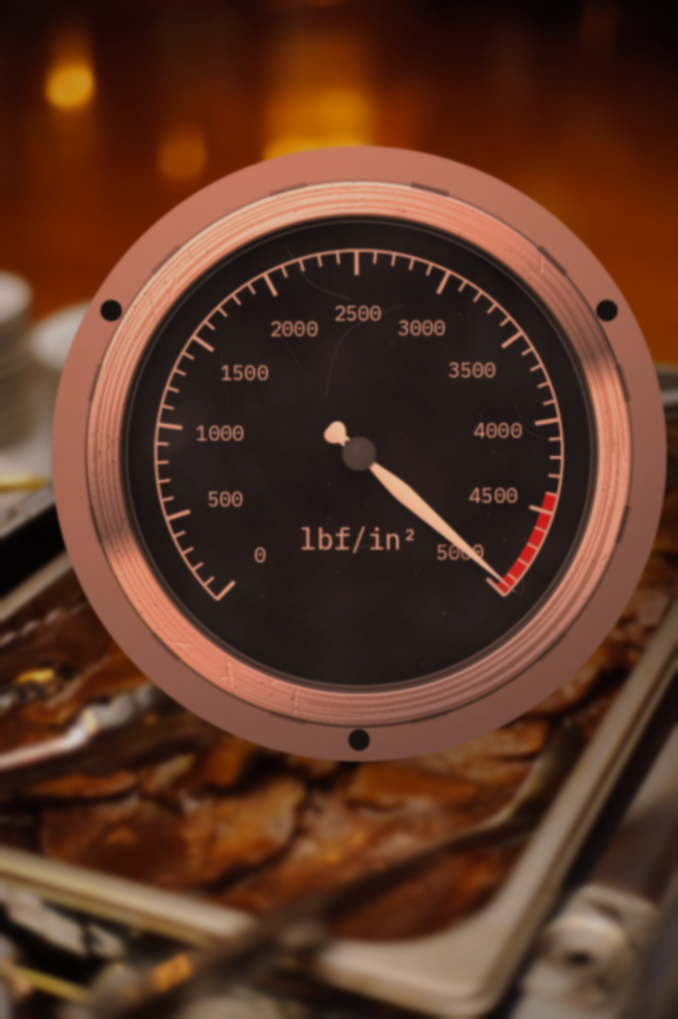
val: 4950psi
